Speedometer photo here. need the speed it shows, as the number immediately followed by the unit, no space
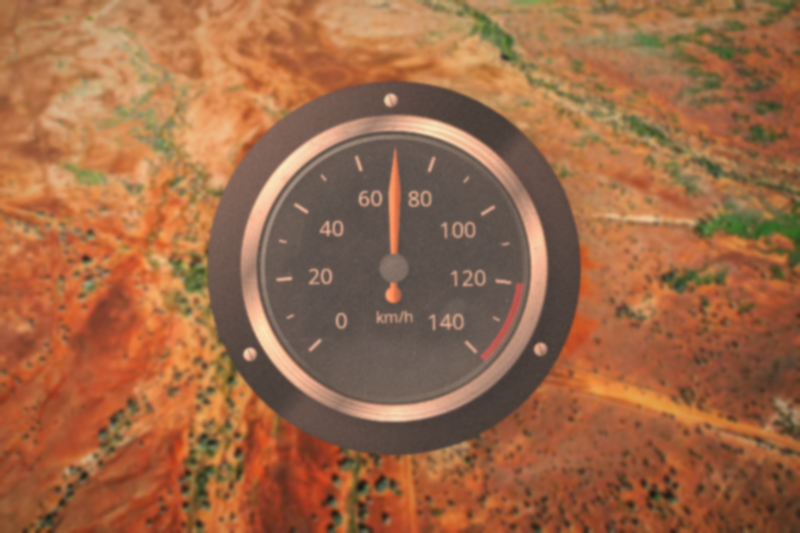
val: 70km/h
